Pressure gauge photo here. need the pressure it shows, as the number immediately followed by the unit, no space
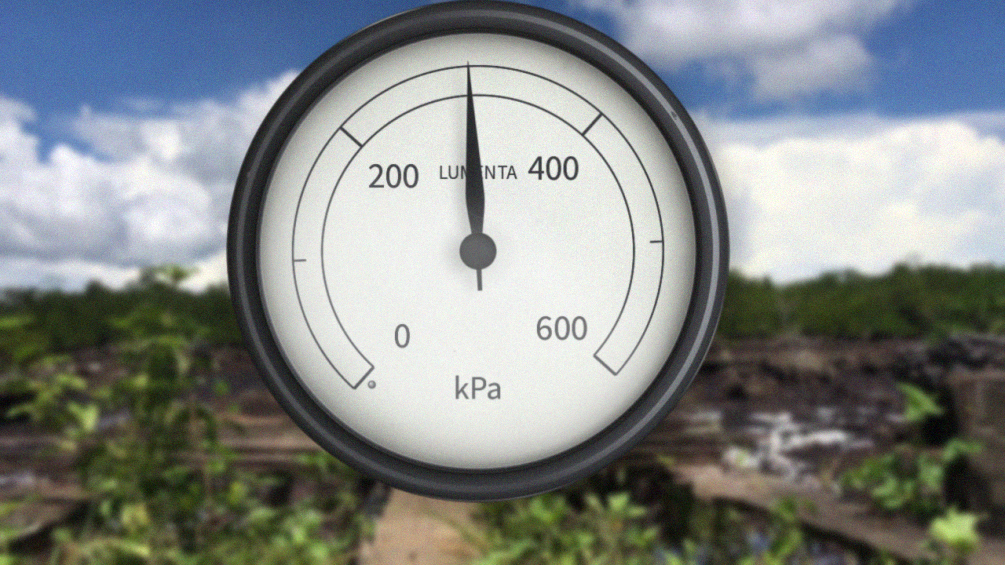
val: 300kPa
